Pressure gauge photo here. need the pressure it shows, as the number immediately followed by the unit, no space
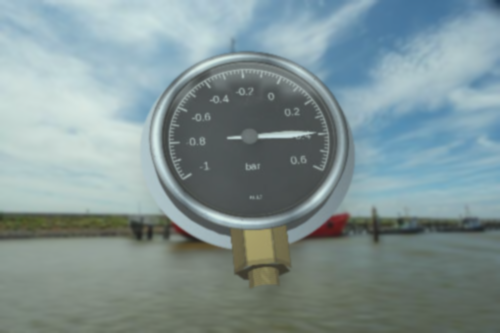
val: 0.4bar
